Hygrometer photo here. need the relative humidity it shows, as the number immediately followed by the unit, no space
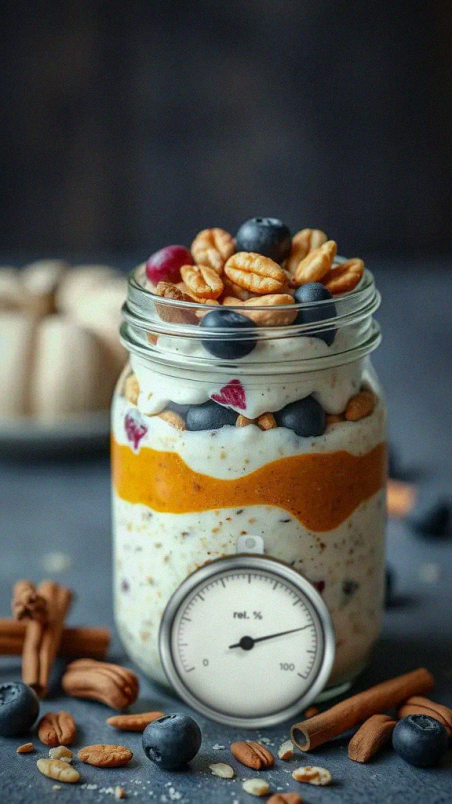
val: 80%
